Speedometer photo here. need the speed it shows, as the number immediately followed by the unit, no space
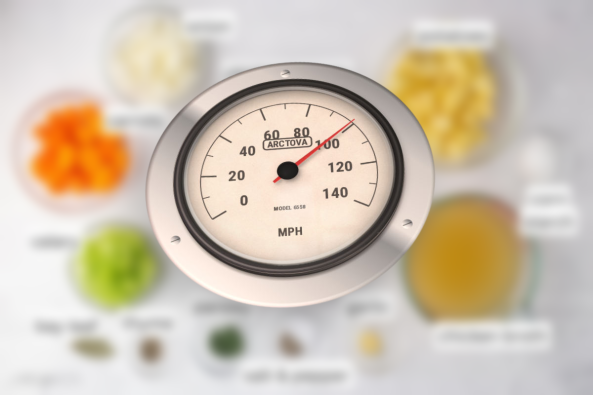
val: 100mph
